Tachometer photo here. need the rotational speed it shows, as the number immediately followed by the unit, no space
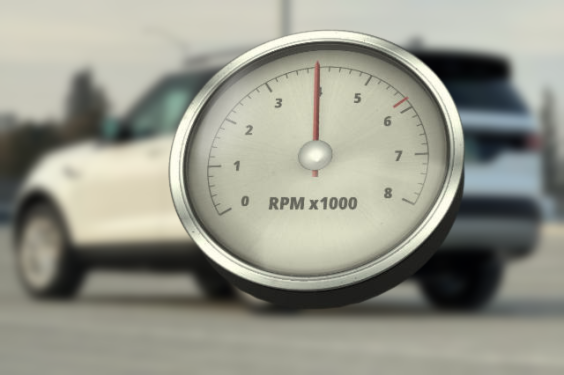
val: 4000rpm
